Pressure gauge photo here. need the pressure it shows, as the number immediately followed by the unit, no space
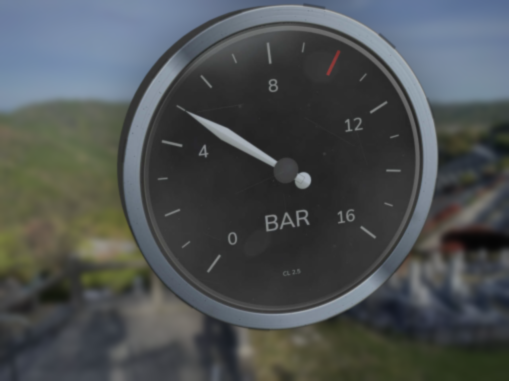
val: 5bar
